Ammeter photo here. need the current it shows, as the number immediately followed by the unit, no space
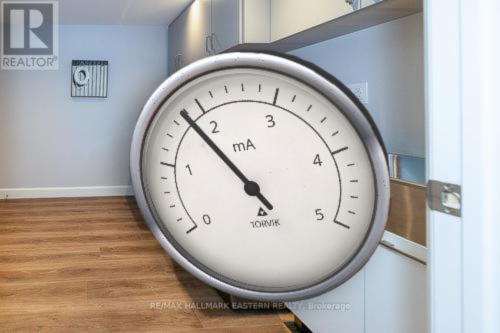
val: 1.8mA
